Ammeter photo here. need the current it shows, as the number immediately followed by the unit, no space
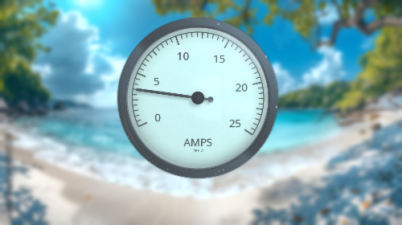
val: 3.5A
